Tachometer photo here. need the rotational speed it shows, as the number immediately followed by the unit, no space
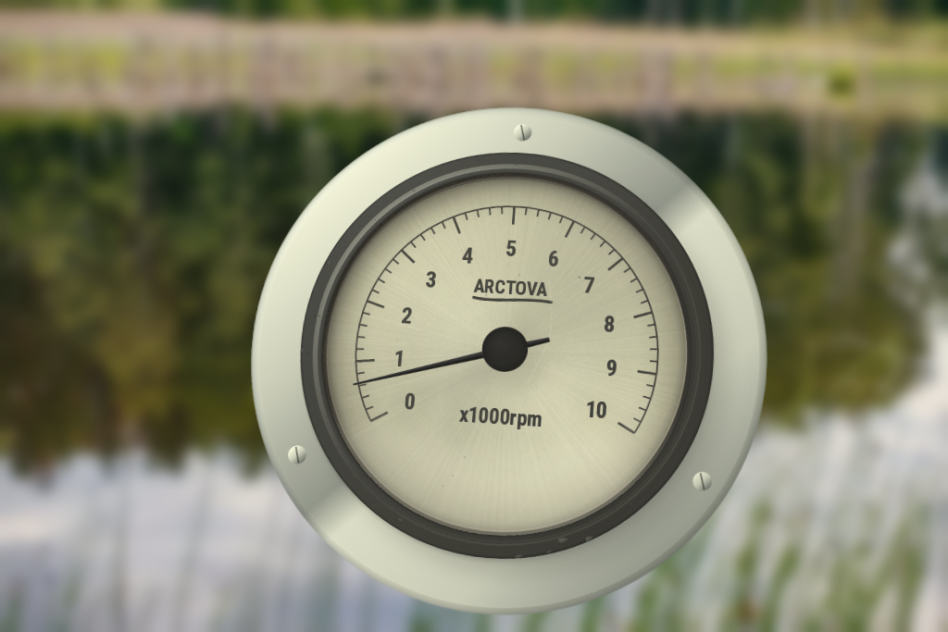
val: 600rpm
